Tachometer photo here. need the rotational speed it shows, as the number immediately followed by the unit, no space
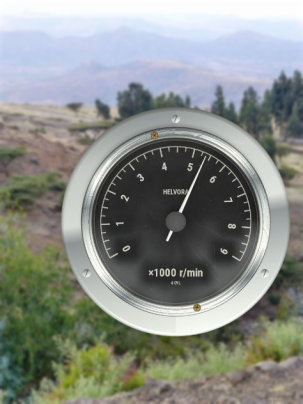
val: 5375rpm
